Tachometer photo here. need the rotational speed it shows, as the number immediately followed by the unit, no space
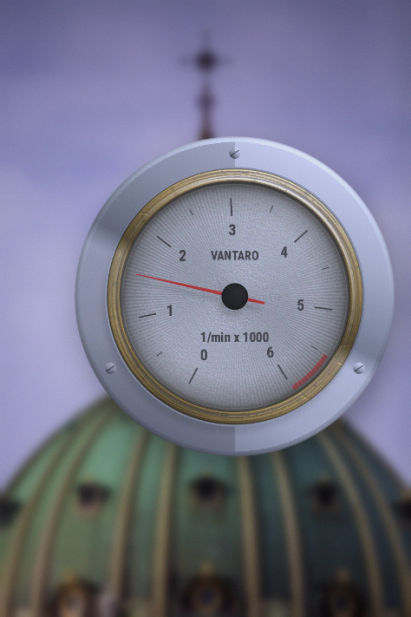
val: 1500rpm
